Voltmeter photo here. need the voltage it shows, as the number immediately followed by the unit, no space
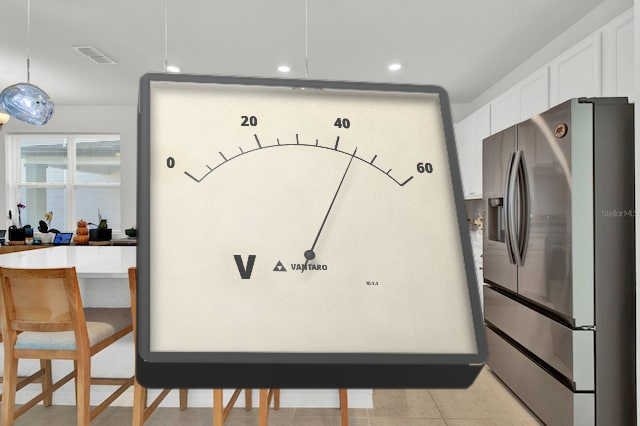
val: 45V
